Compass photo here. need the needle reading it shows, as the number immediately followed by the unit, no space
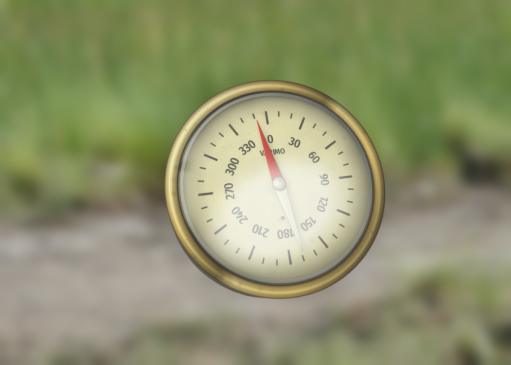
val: 350°
